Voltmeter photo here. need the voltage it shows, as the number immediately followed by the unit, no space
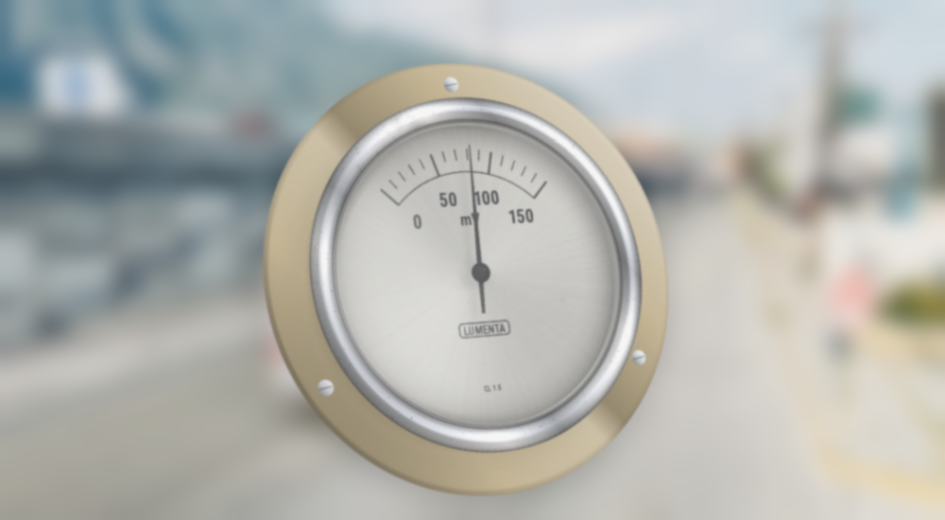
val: 80mV
